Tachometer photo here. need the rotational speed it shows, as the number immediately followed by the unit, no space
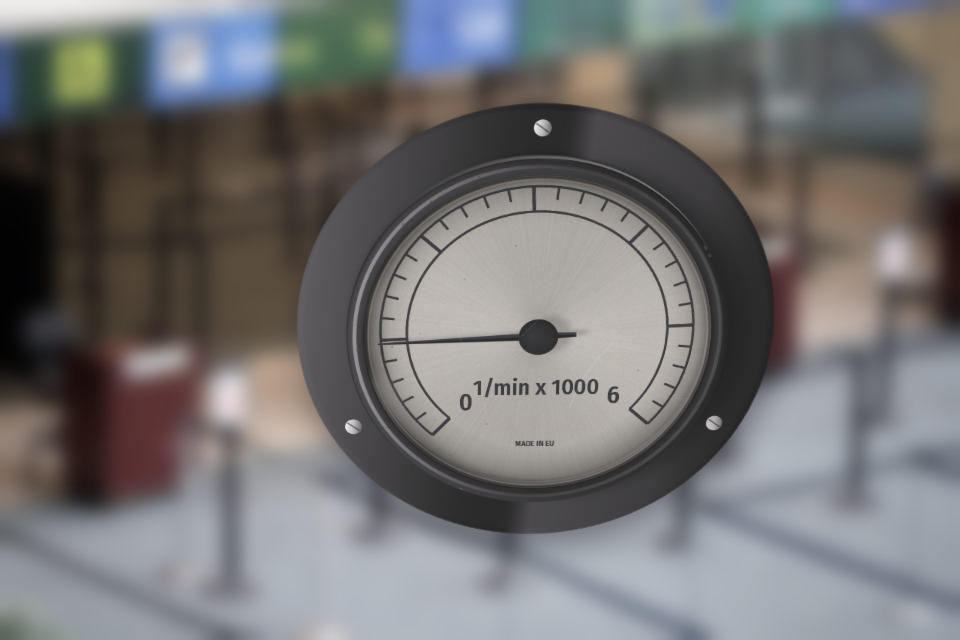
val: 1000rpm
